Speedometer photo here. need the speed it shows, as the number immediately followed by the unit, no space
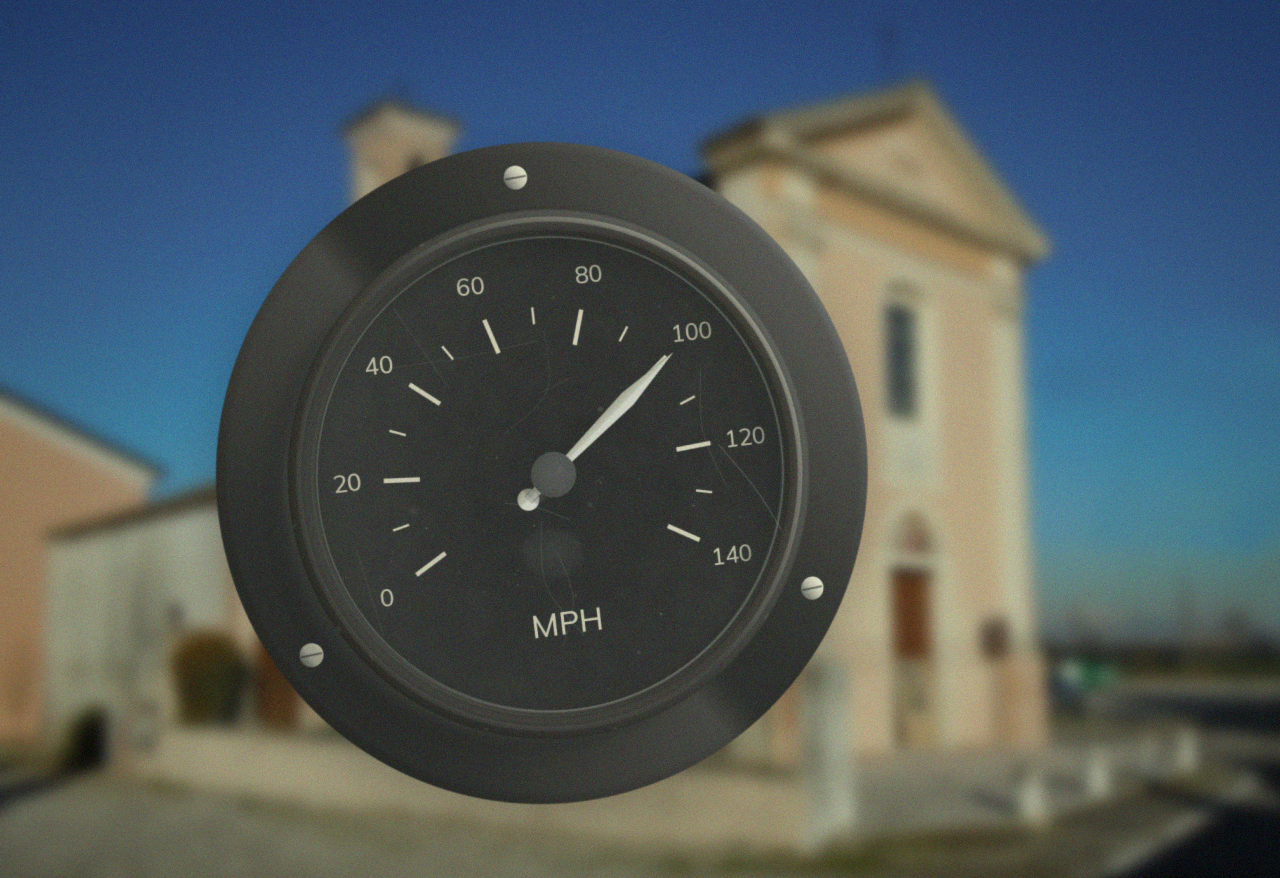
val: 100mph
